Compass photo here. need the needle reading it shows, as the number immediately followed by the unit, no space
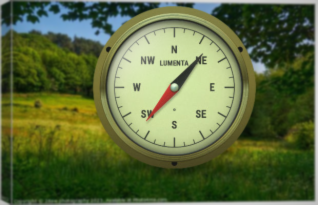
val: 220°
